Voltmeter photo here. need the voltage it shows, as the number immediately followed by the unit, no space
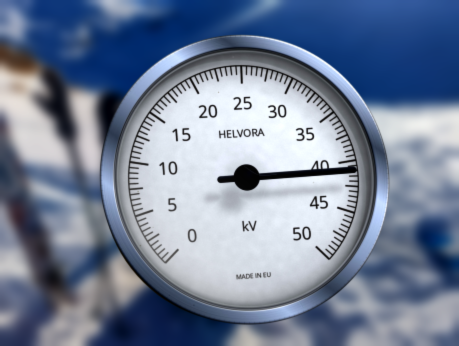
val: 41kV
